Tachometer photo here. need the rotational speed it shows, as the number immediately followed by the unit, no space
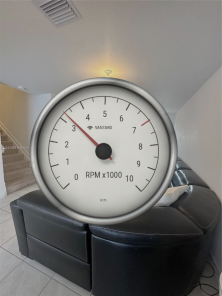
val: 3250rpm
